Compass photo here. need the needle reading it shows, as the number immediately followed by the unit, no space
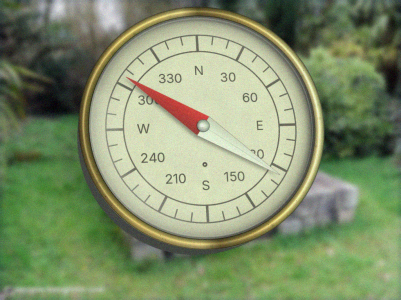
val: 305°
